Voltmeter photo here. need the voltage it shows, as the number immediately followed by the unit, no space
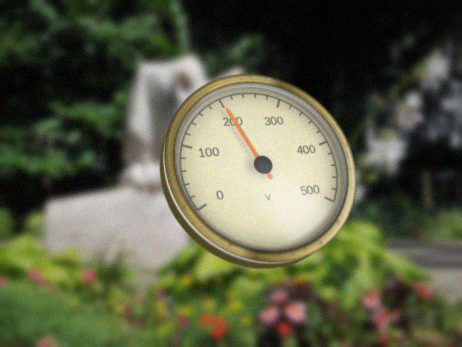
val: 200V
